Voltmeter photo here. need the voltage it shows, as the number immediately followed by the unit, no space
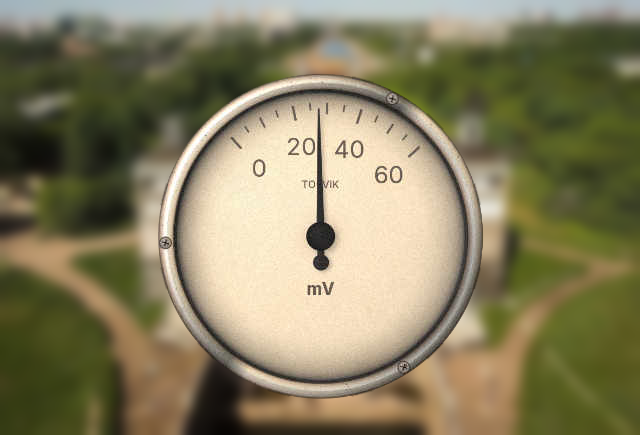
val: 27.5mV
